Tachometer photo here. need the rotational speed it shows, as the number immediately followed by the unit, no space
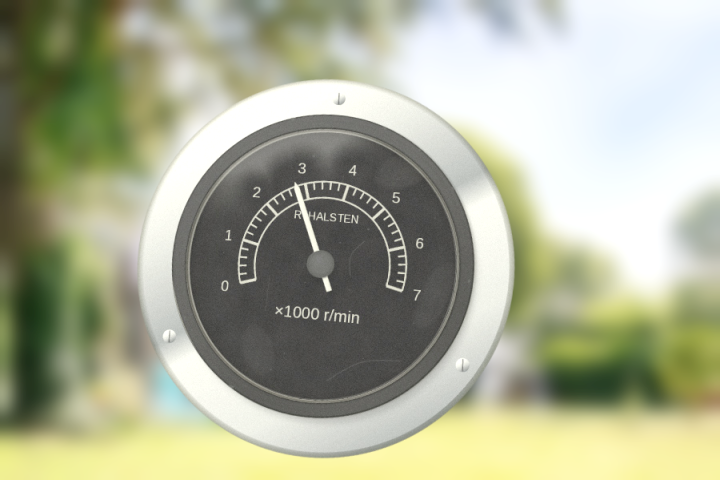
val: 2800rpm
